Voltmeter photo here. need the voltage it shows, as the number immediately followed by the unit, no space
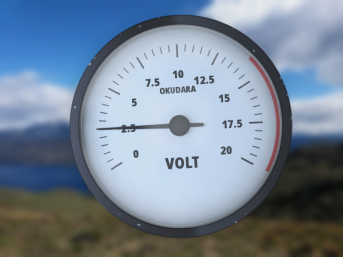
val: 2.5V
